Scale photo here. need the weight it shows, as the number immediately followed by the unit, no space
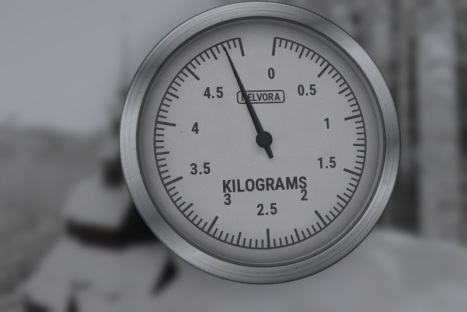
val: 4.85kg
